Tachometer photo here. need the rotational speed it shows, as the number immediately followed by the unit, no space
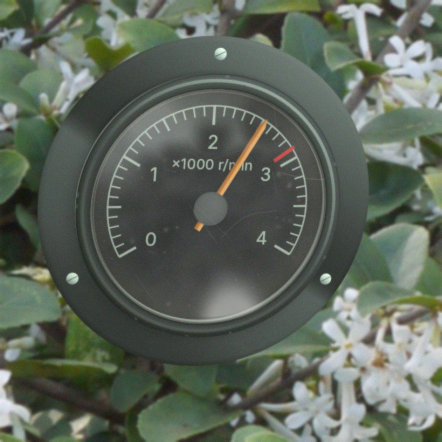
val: 2500rpm
